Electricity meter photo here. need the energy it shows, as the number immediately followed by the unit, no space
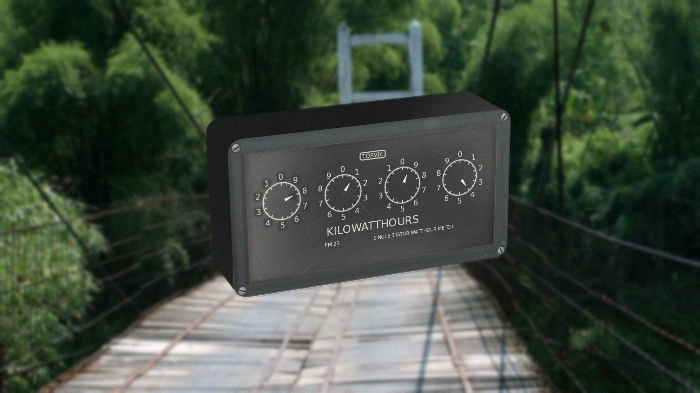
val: 8094kWh
